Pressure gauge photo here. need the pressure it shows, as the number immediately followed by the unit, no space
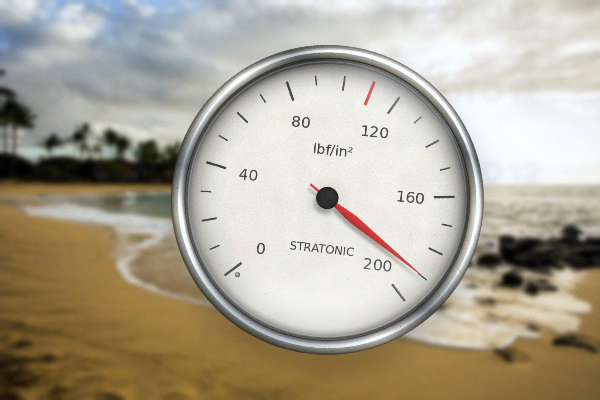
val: 190psi
